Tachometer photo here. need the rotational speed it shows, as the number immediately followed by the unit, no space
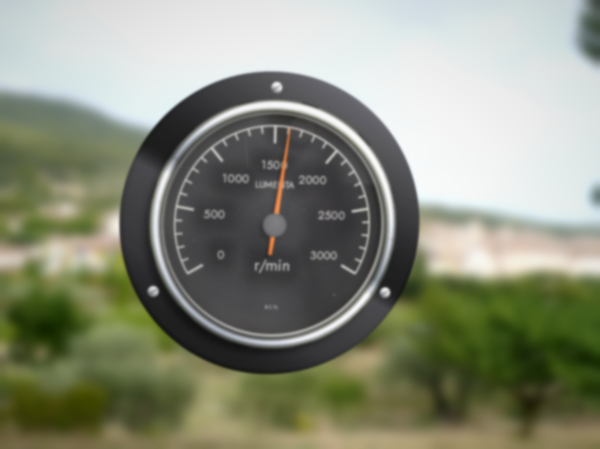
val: 1600rpm
